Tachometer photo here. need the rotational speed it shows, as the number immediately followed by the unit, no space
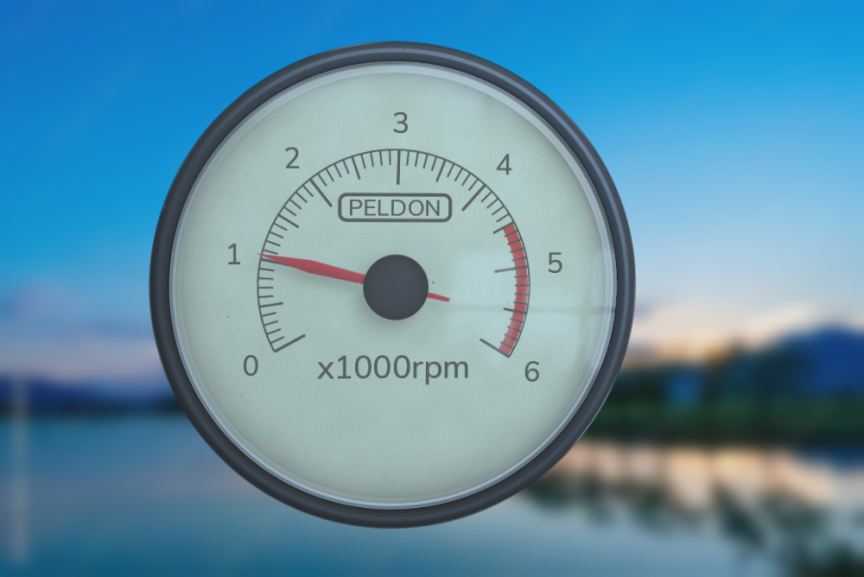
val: 1050rpm
